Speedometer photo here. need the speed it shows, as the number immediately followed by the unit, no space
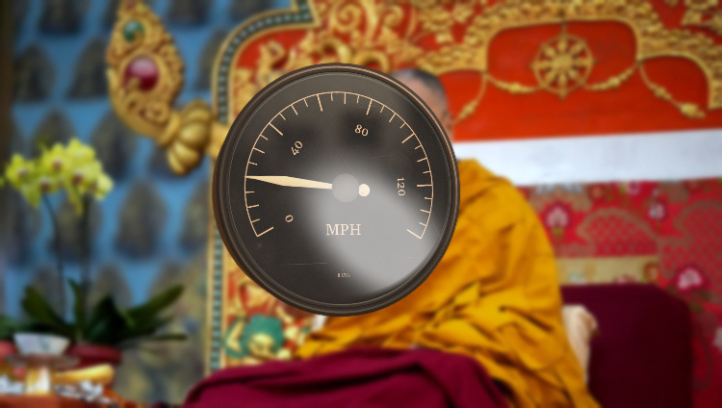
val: 20mph
